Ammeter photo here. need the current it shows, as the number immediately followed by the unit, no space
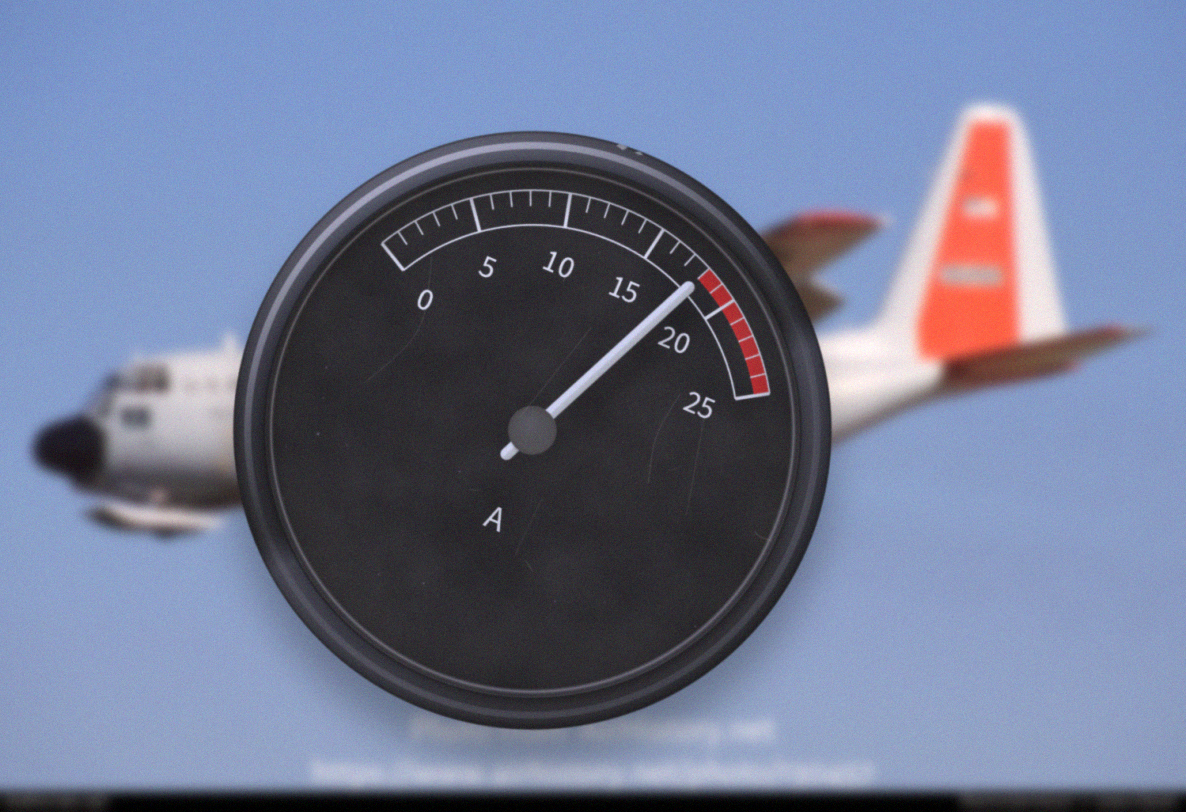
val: 18A
